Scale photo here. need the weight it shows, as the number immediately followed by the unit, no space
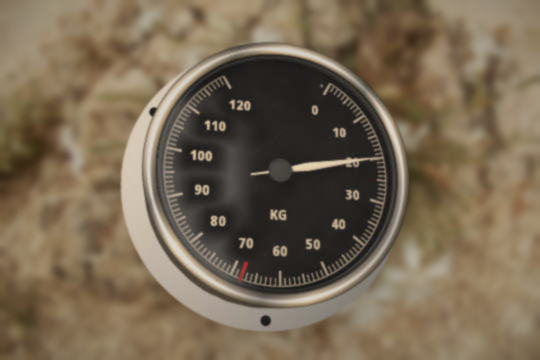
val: 20kg
